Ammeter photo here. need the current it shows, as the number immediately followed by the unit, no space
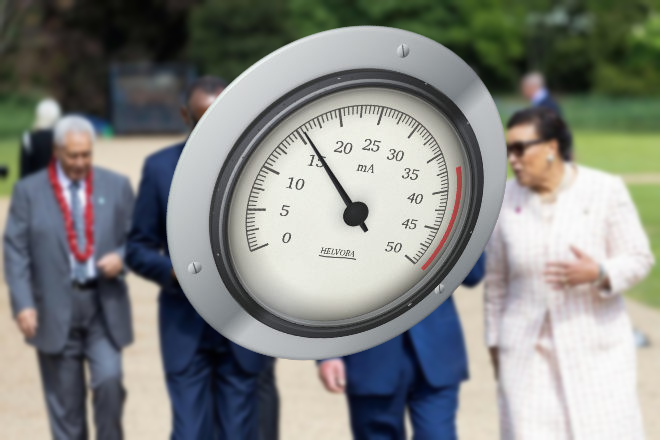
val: 15.5mA
